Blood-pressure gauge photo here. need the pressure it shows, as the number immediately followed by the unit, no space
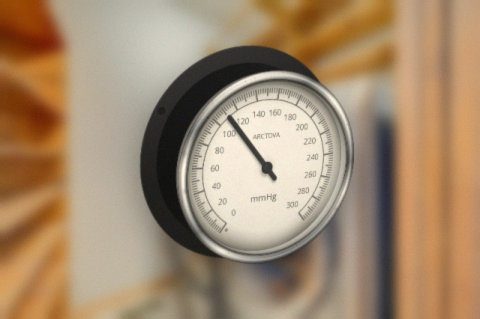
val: 110mmHg
